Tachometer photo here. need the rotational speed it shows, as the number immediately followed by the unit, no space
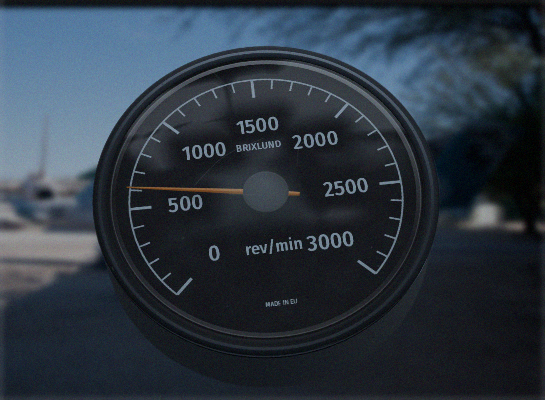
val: 600rpm
